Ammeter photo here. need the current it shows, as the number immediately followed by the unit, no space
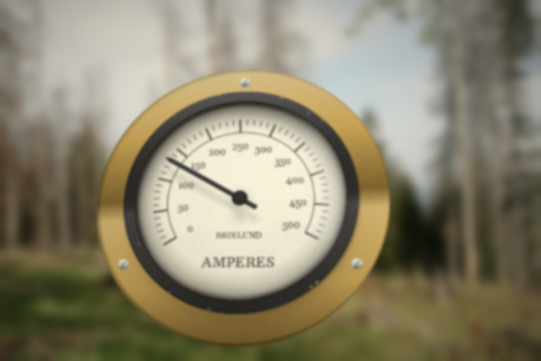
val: 130A
